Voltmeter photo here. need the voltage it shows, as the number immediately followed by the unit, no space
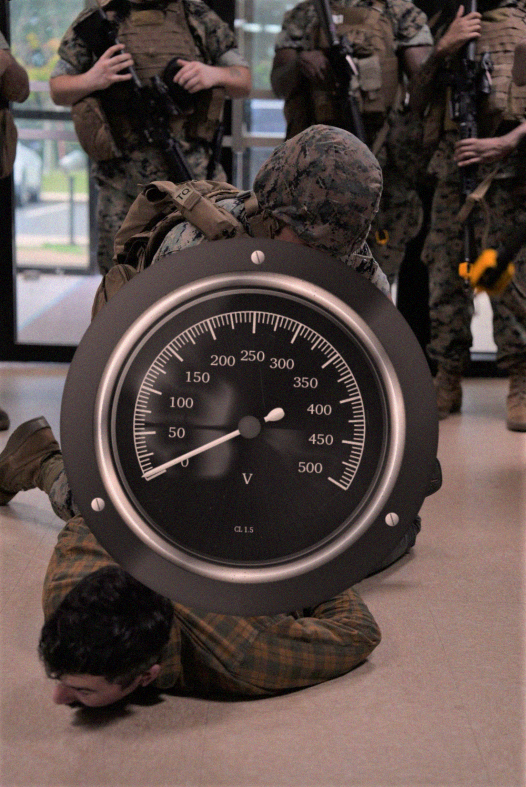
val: 5V
